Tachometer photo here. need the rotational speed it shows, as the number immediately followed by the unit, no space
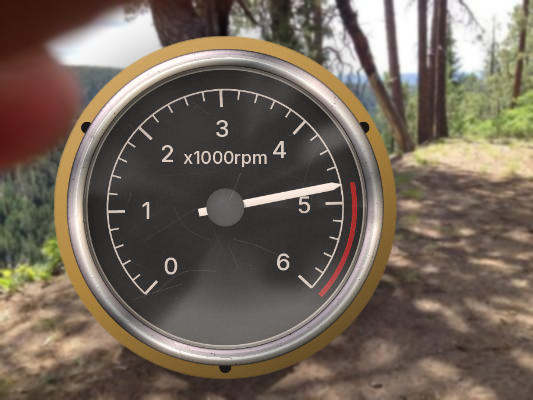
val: 4800rpm
